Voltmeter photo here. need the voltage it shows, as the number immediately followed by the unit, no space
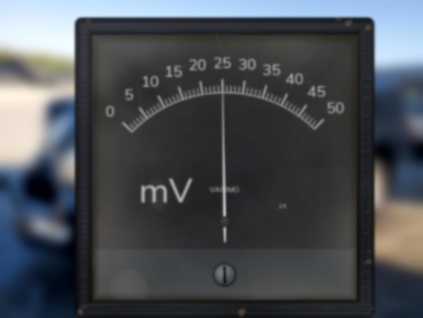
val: 25mV
